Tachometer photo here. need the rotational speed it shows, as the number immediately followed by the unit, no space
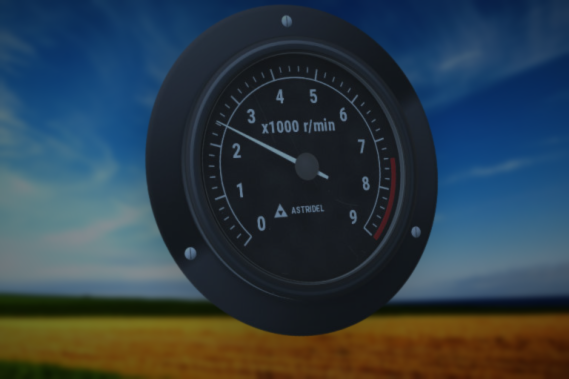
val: 2400rpm
